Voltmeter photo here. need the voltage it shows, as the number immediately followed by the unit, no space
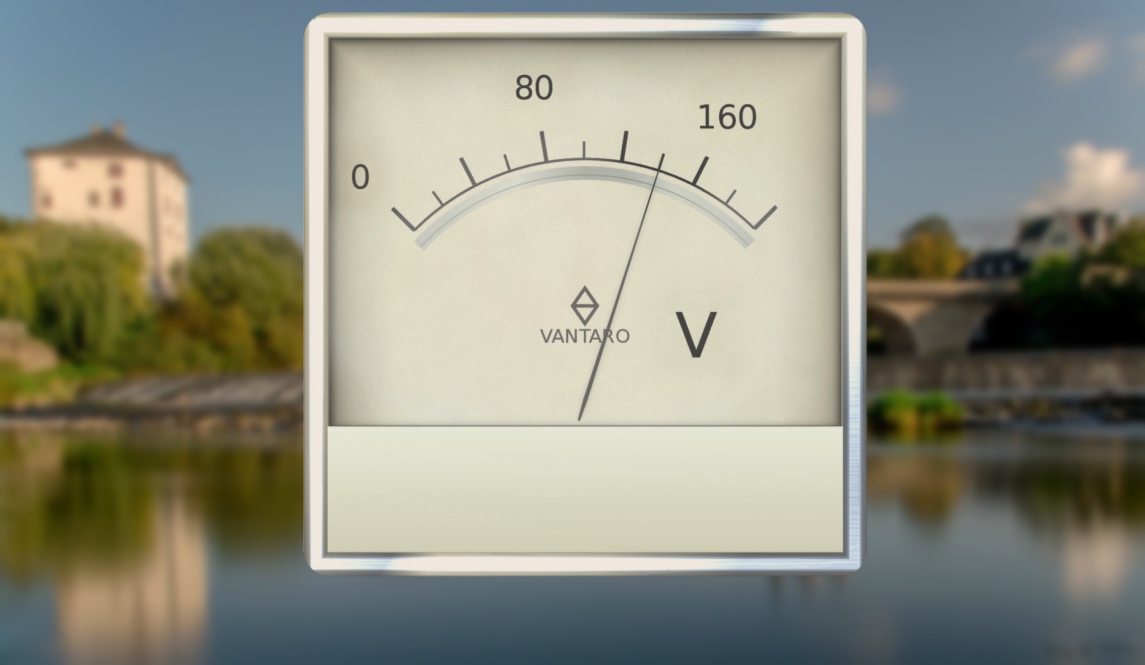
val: 140V
